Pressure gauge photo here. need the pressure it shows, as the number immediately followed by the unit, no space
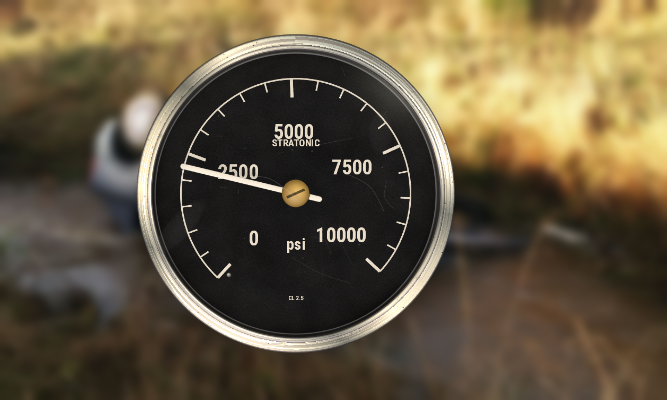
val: 2250psi
